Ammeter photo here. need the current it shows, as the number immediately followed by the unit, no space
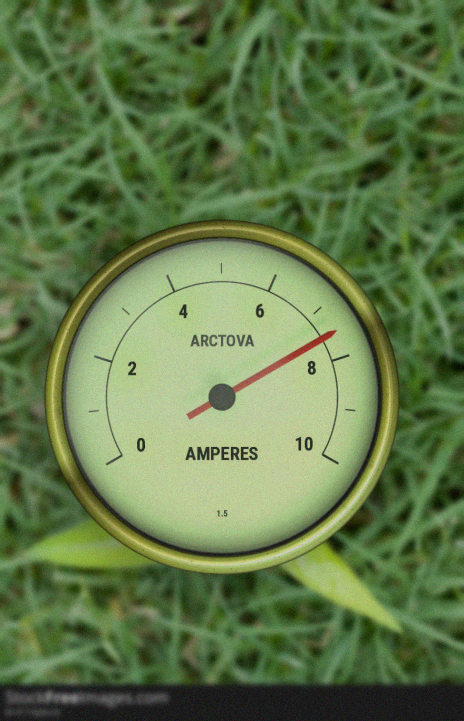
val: 7.5A
